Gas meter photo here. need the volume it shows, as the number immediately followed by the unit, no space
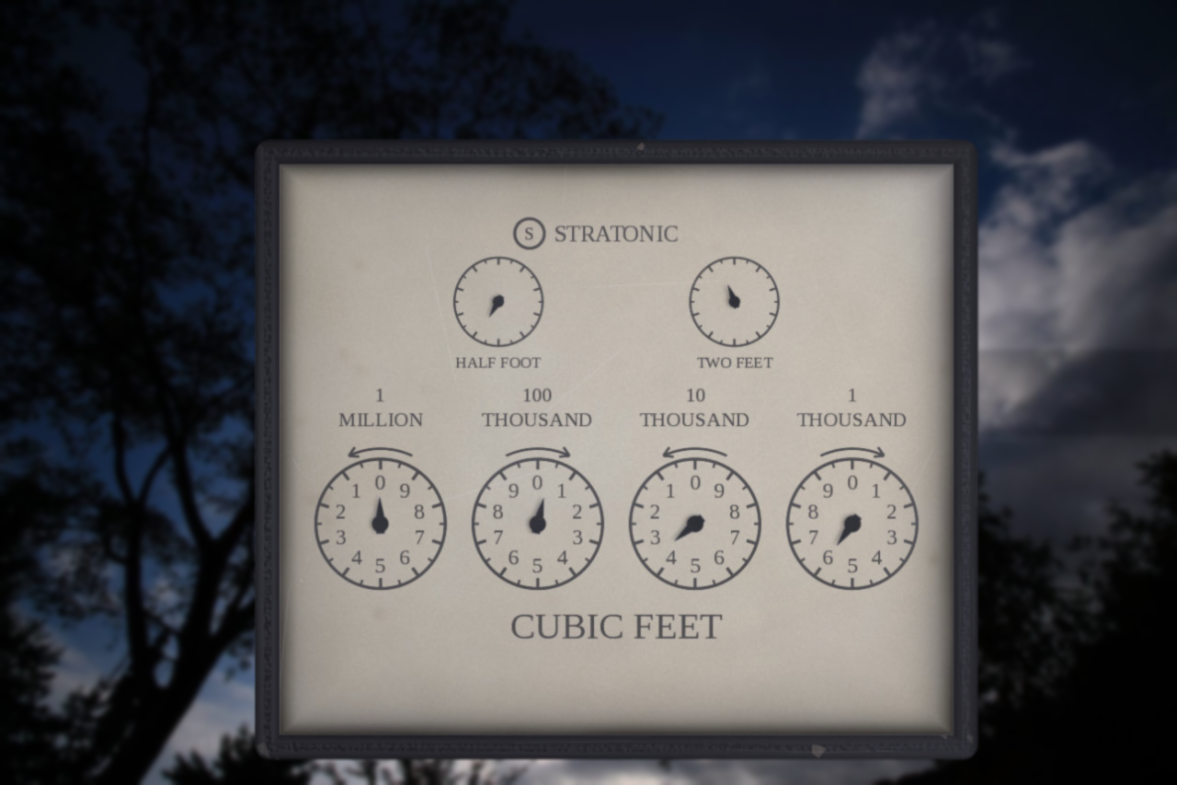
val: 3600ft³
